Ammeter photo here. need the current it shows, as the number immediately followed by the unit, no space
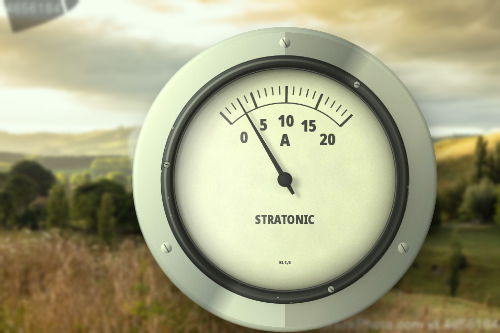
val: 3A
